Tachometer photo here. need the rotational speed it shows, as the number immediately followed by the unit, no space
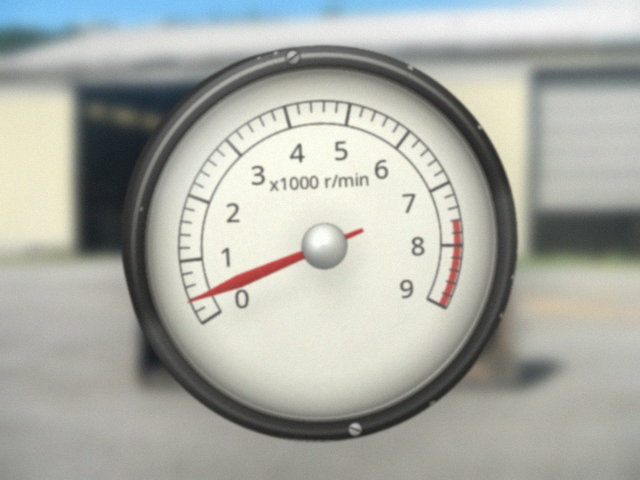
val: 400rpm
